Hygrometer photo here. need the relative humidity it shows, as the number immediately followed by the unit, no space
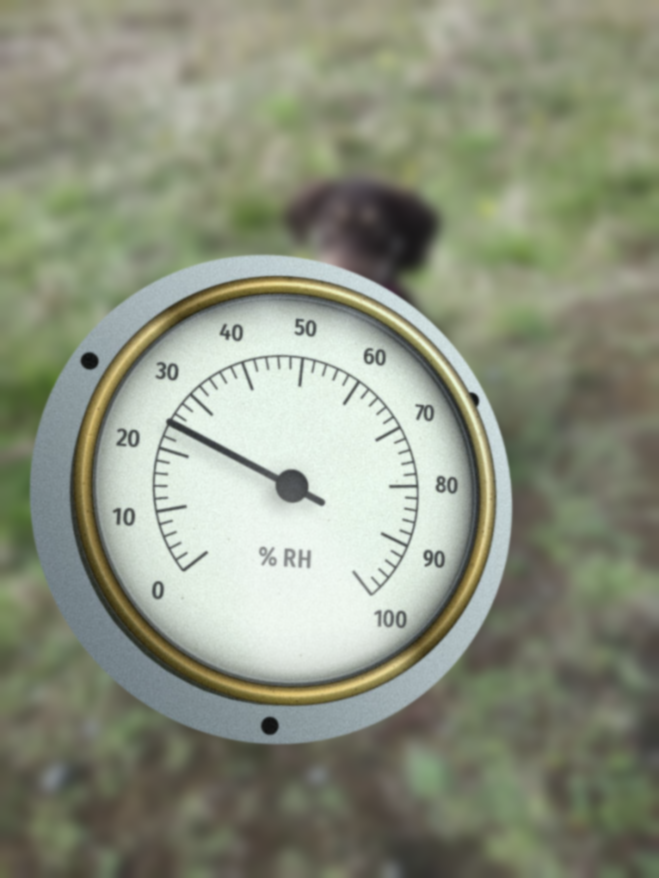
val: 24%
